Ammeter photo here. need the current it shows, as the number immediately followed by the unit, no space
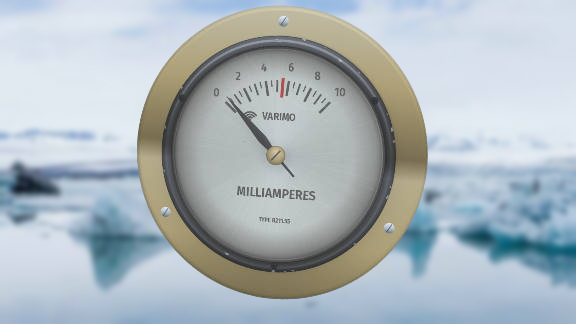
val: 0.5mA
